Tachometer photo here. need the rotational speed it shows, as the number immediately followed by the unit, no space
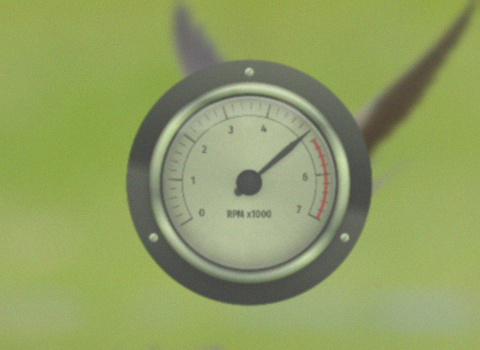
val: 5000rpm
